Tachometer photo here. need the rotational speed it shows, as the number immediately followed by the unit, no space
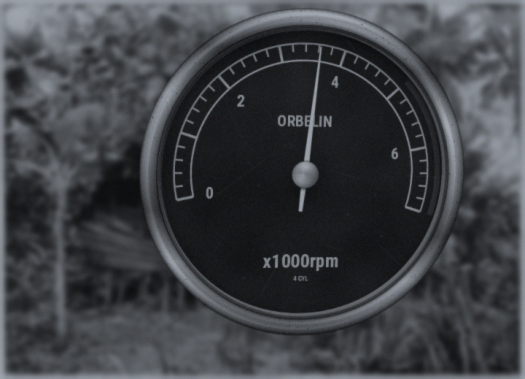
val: 3600rpm
